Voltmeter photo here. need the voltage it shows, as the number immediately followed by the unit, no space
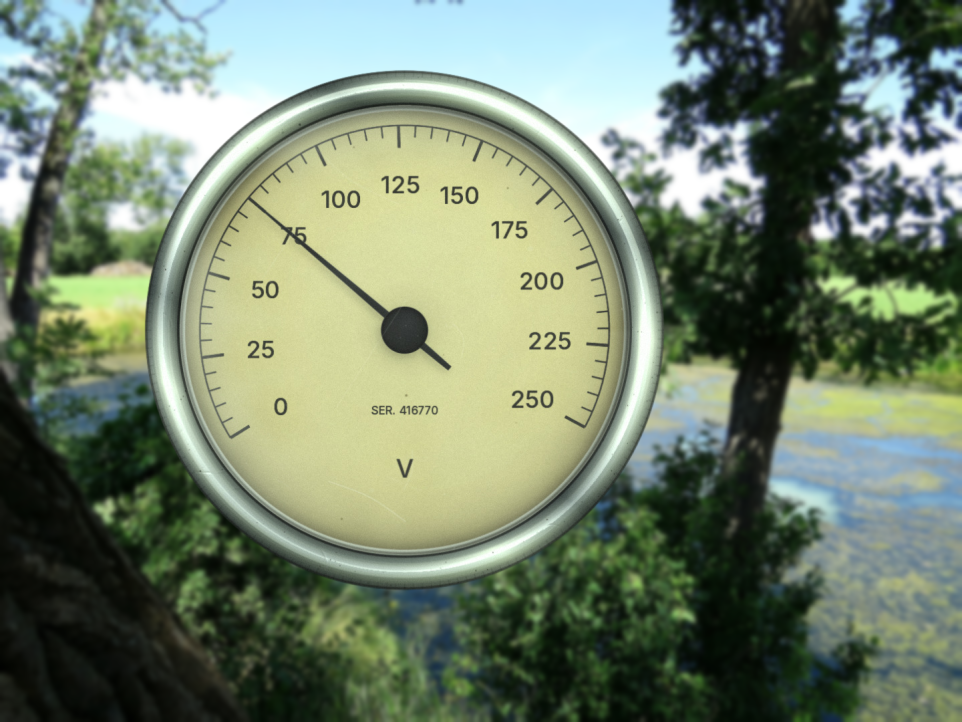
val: 75V
